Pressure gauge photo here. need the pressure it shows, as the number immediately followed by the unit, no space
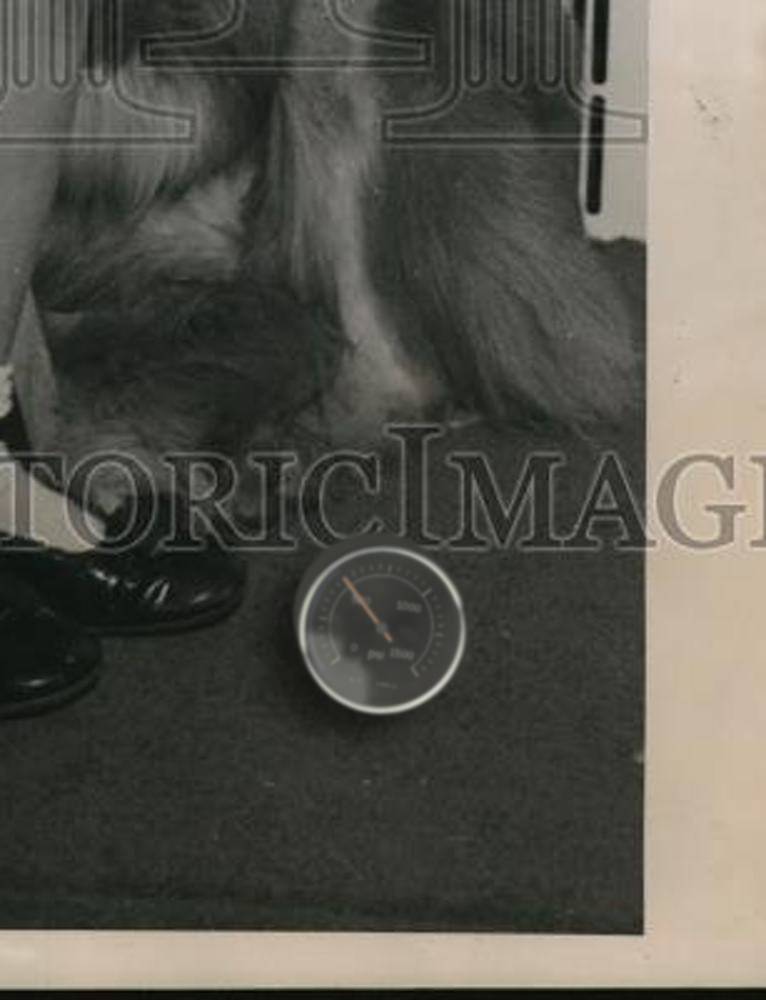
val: 500psi
